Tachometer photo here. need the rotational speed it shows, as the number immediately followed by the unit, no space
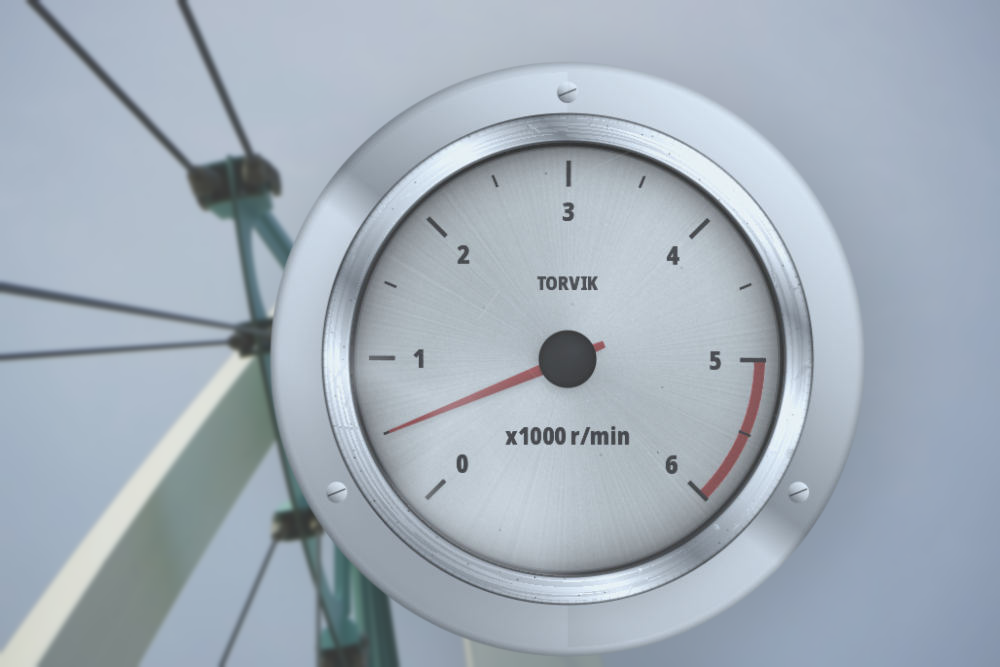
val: 500rpm
